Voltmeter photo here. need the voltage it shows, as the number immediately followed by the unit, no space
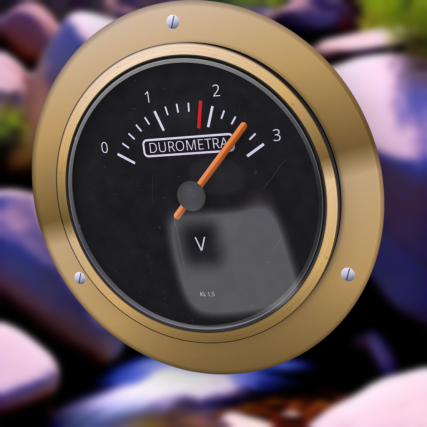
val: 2.6V
